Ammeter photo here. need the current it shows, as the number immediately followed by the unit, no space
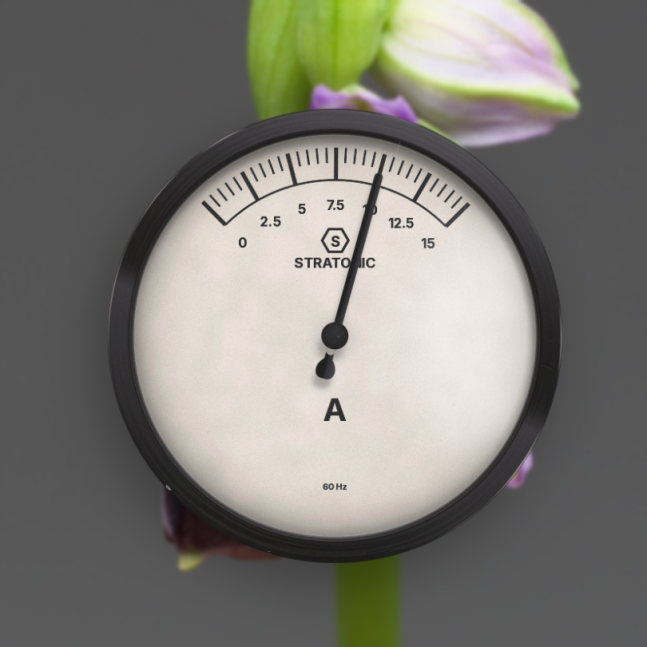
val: 10A
